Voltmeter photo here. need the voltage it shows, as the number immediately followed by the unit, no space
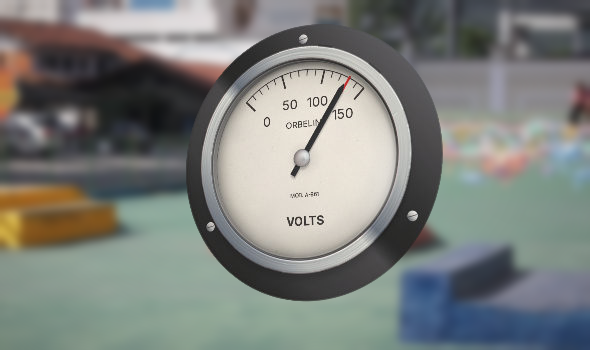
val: 130V
